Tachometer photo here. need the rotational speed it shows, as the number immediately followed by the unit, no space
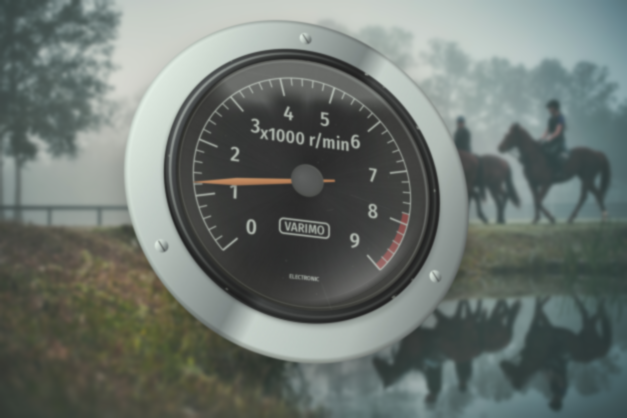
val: 1200rpm
